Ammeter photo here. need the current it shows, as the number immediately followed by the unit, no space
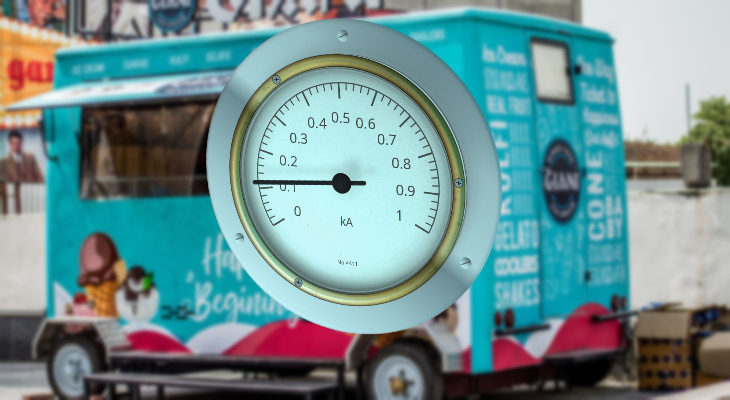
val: 0.12kA
